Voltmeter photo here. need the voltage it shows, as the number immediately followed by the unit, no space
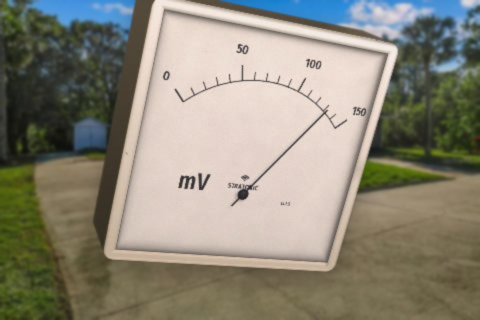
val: 130mV
